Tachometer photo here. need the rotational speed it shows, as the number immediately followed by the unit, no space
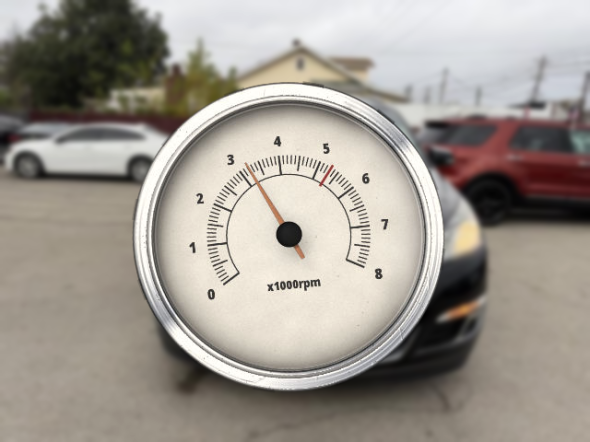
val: 3200rpm
